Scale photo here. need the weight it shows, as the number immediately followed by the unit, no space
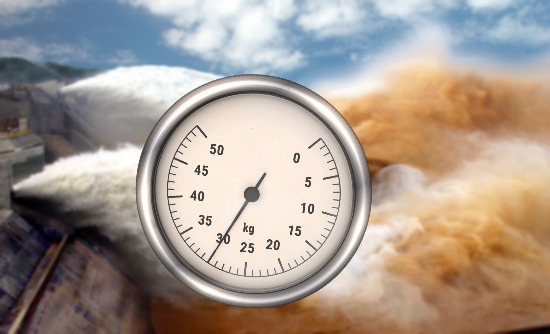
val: 30kg
